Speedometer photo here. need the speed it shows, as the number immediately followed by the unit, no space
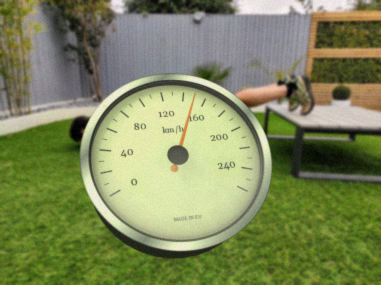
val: 150km/h
